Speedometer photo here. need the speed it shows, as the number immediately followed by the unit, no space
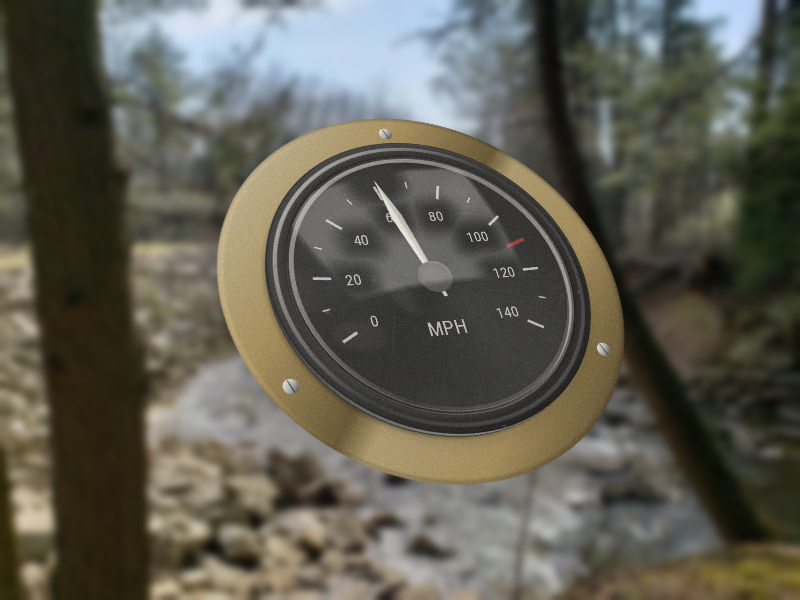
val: 60mph
